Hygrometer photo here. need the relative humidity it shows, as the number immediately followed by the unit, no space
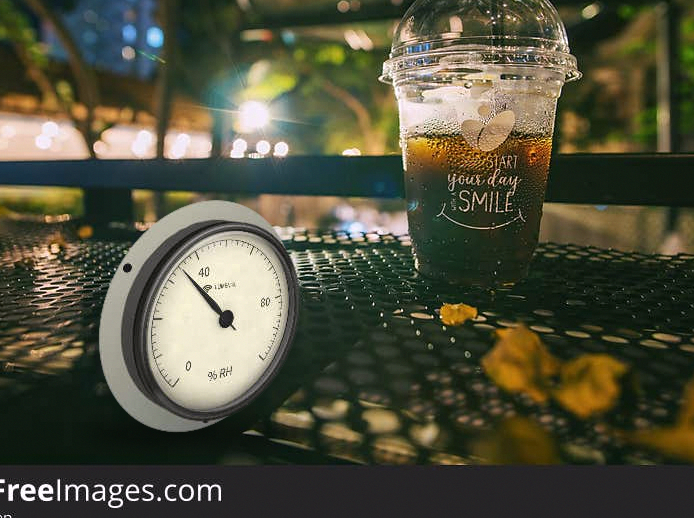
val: 34%
